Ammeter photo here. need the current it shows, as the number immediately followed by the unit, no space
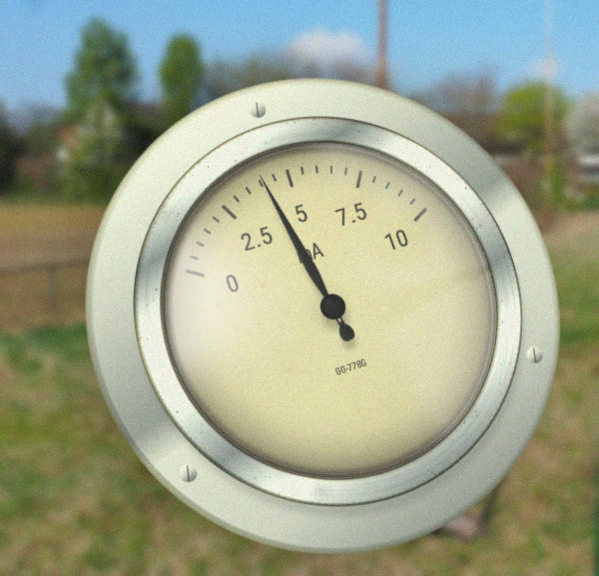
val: 4mA
